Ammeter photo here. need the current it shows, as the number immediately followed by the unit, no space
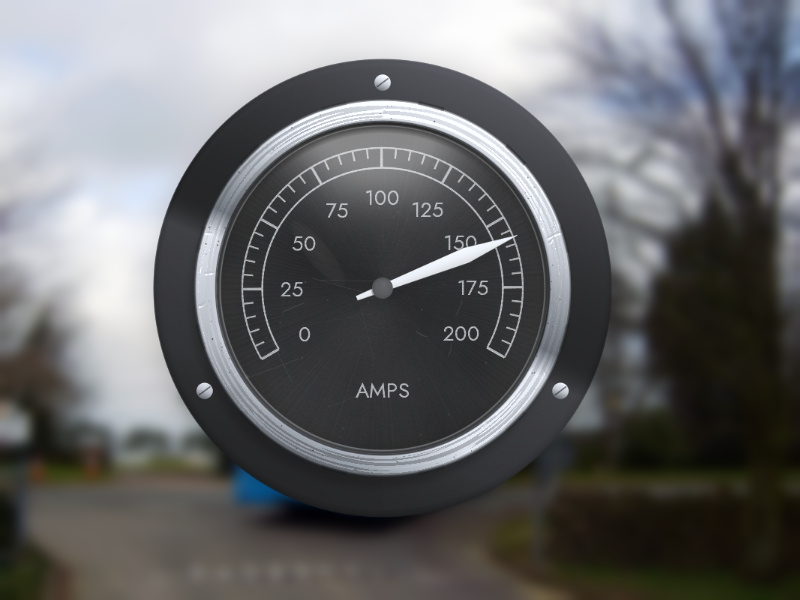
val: 157.5A
